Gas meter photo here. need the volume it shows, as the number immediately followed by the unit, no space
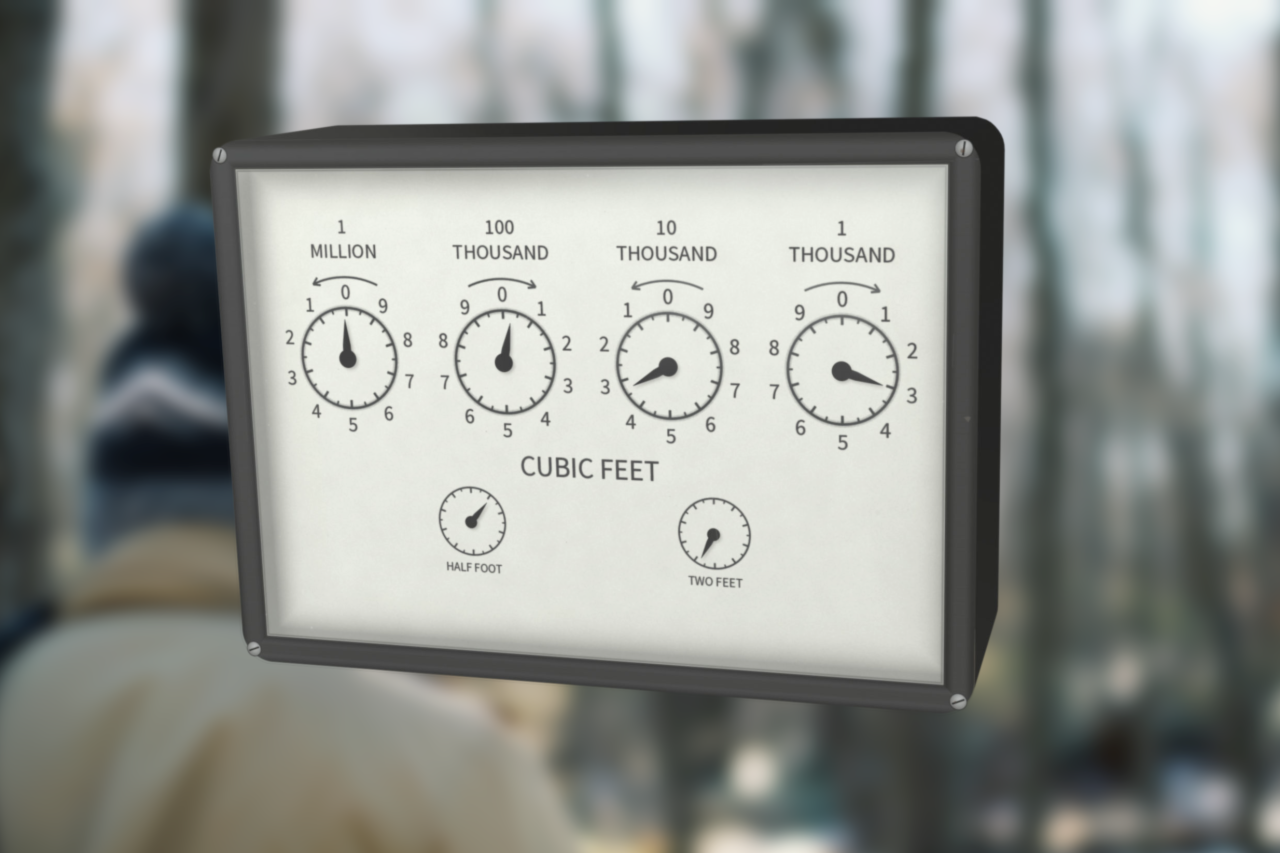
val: 3300ft³
